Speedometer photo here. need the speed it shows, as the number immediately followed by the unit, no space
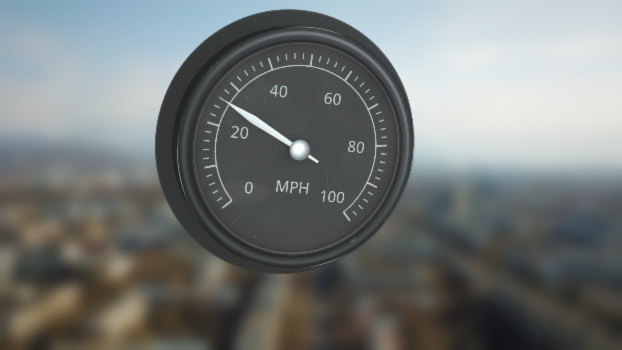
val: 26mph
